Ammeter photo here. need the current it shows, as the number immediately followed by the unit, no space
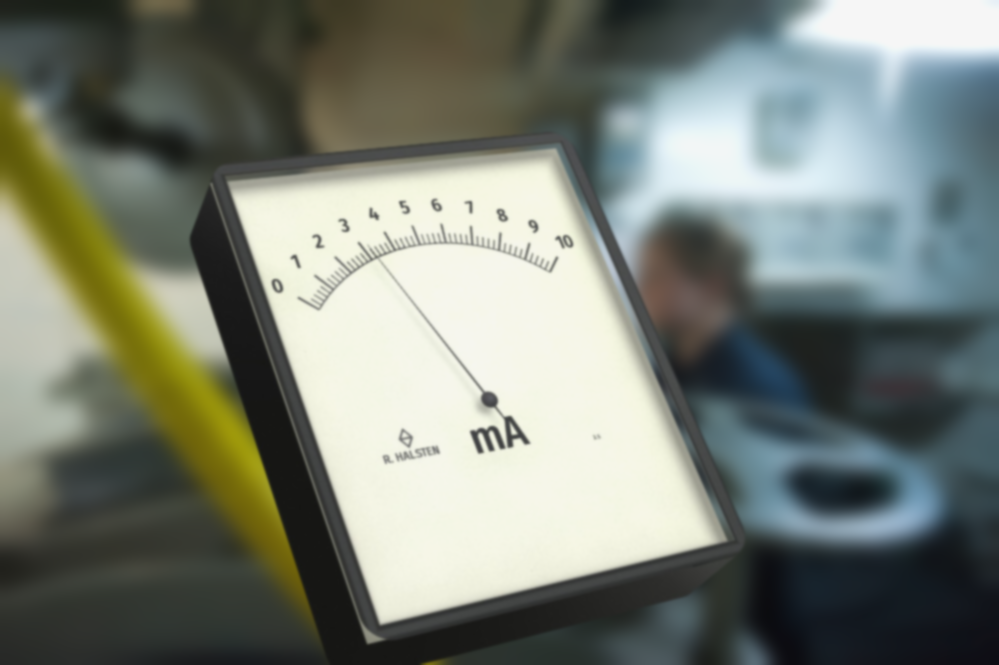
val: 3mA
